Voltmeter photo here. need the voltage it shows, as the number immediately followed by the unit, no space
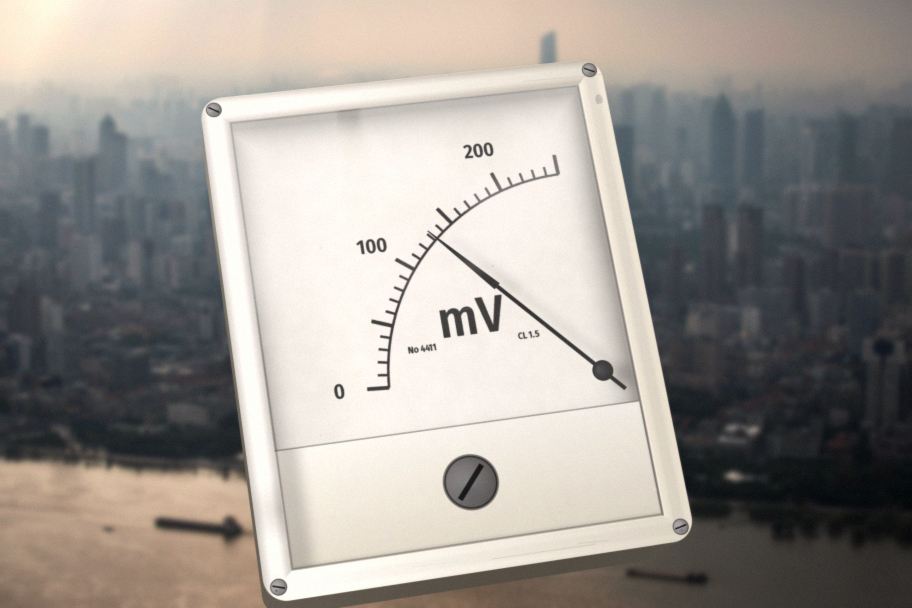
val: 130mV
